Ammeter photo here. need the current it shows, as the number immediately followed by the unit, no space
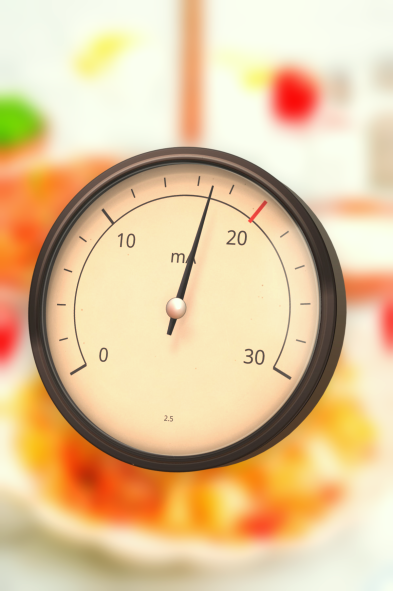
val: 17mA
